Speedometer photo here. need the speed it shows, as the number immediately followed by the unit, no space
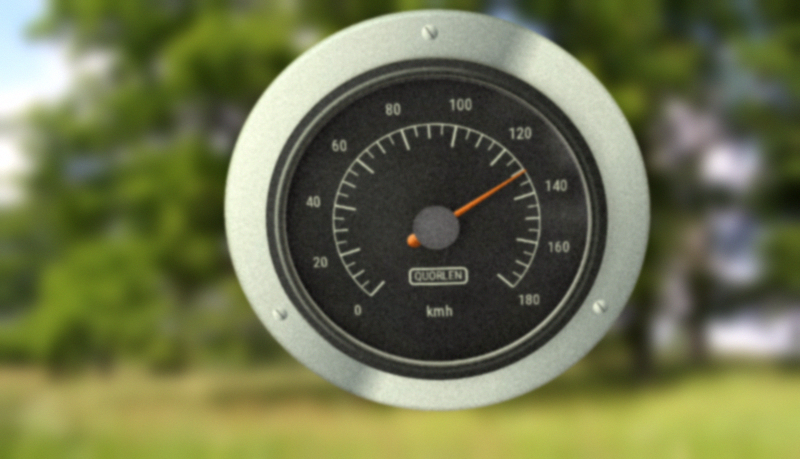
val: 130km/h
